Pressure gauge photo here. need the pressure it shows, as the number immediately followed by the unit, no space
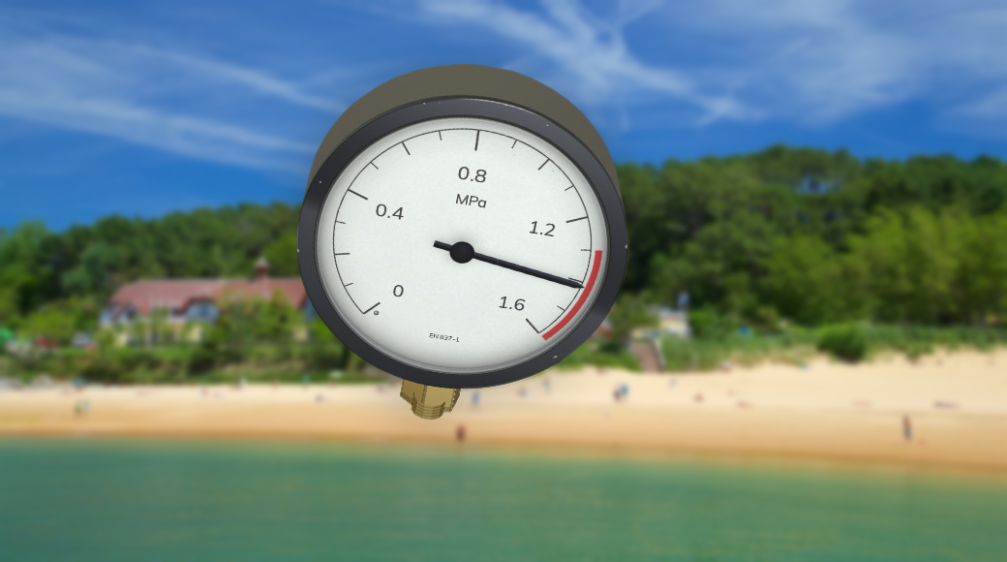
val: 1.4MPa
